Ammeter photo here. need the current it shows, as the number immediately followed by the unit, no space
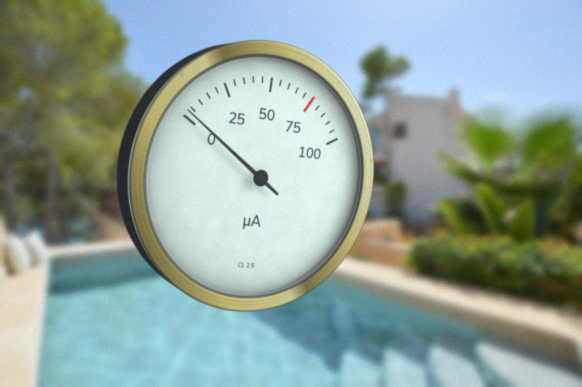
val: 2.5µA
